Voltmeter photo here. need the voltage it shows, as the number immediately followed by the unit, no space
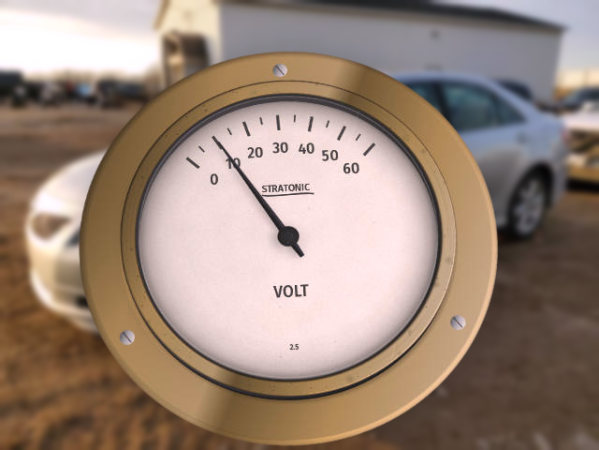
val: 10V
